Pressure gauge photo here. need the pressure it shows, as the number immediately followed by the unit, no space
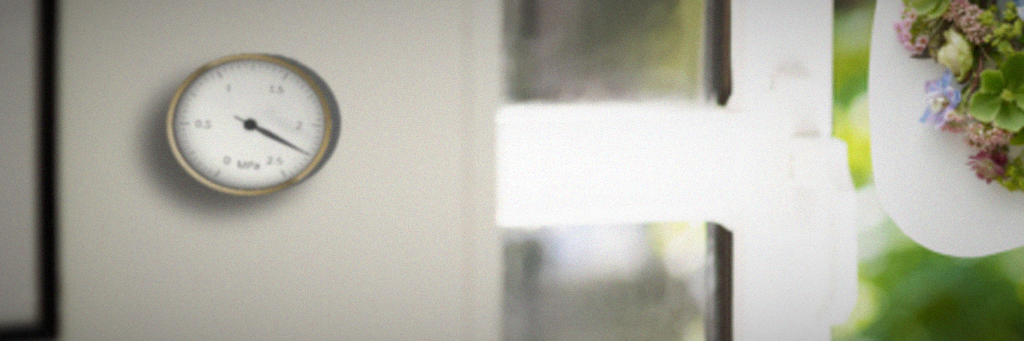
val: 2.25MPa
